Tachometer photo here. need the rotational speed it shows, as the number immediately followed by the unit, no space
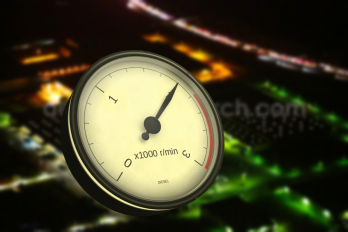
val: 2000rpm
